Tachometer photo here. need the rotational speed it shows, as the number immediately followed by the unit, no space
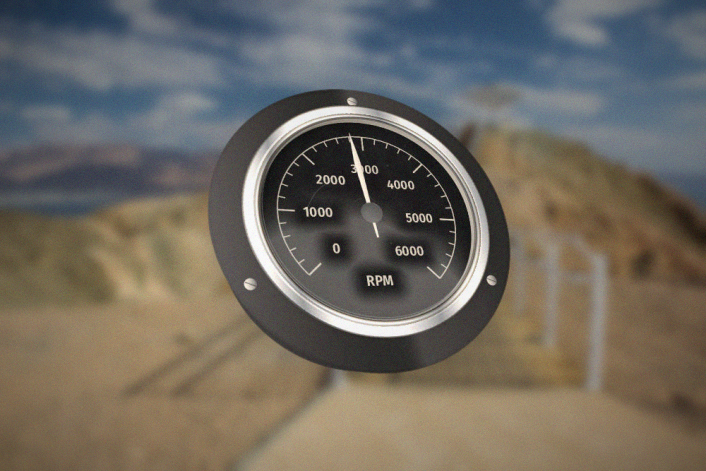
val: 2800rpm
